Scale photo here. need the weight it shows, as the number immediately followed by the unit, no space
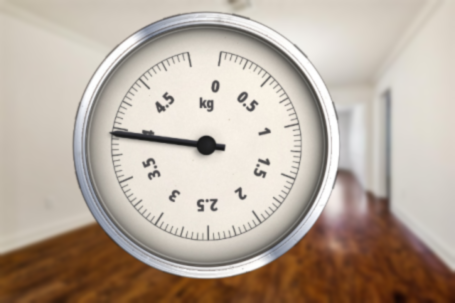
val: 3.95kg
